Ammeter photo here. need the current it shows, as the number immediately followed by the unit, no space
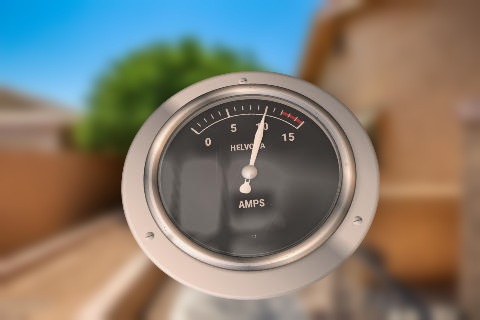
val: 10A
